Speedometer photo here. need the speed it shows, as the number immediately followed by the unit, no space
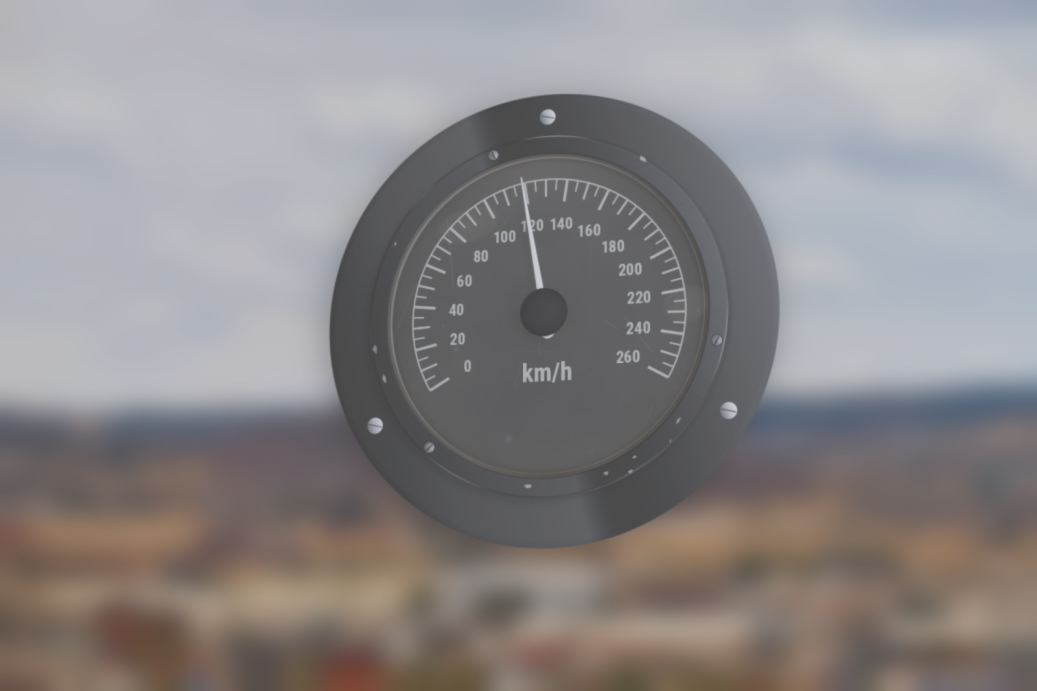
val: 120km/h
